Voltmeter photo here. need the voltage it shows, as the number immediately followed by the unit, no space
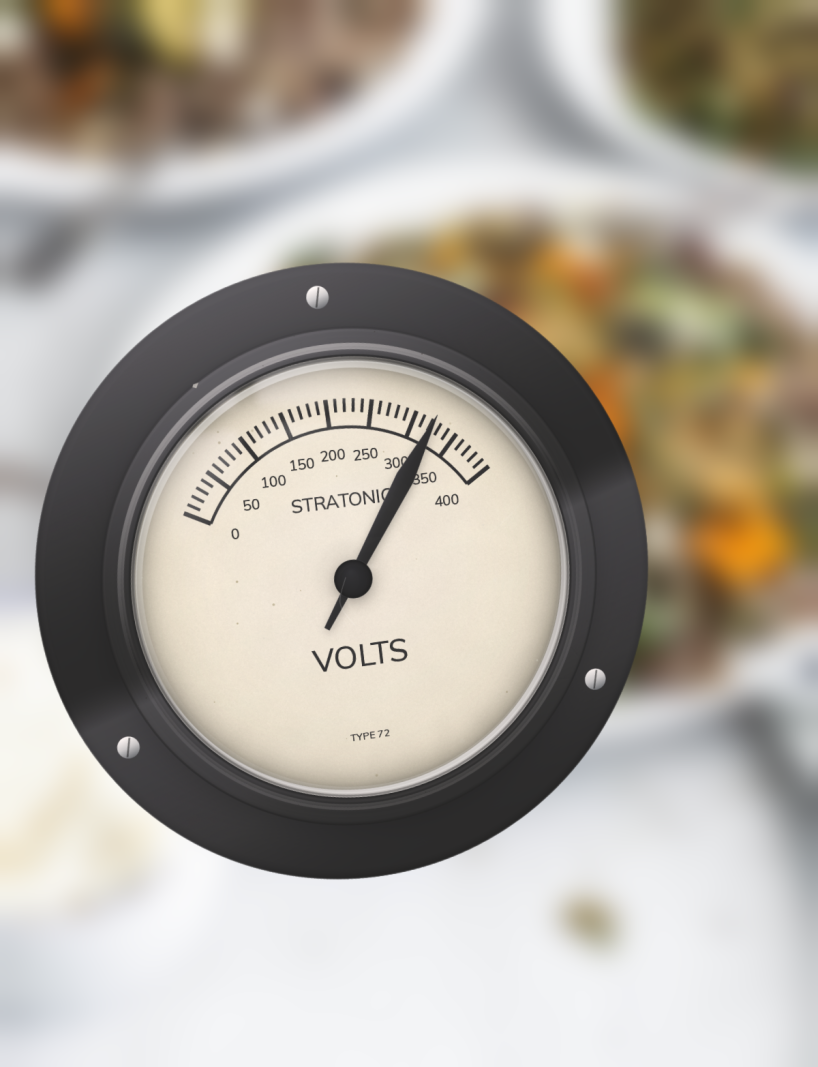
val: 320V
